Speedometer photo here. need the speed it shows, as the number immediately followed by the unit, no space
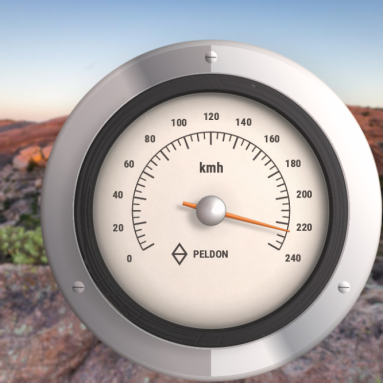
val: 225km/h
